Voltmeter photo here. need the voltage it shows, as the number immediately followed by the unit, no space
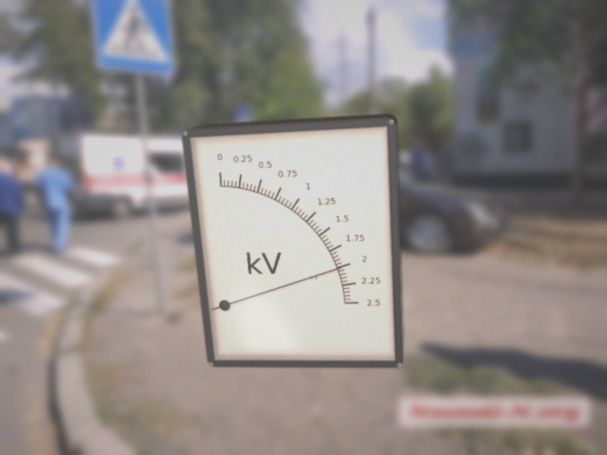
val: 2kV
